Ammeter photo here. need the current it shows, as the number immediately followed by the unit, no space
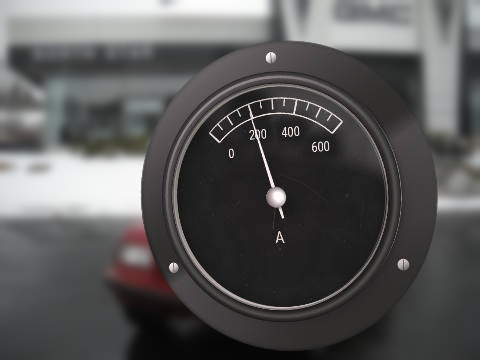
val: 200A
